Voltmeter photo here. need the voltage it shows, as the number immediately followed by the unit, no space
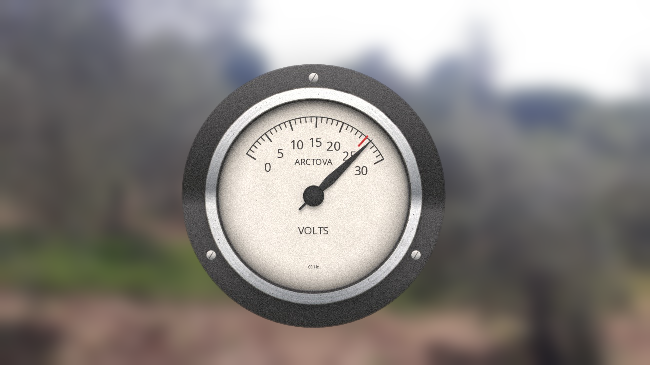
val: 26V
